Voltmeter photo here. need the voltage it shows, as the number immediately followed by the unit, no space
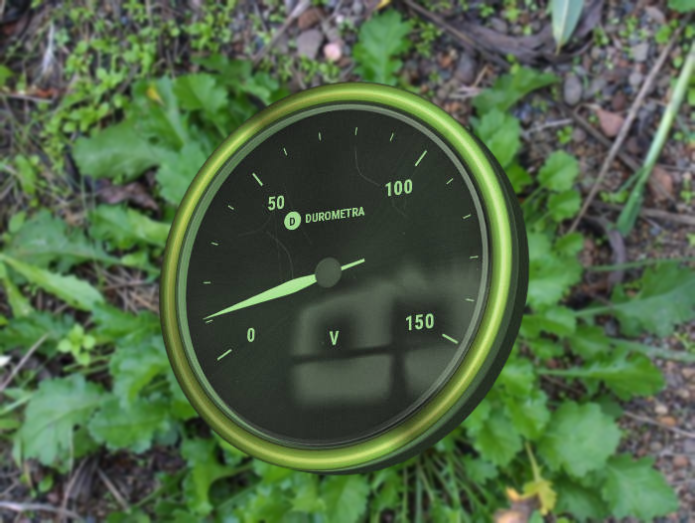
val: 10V
